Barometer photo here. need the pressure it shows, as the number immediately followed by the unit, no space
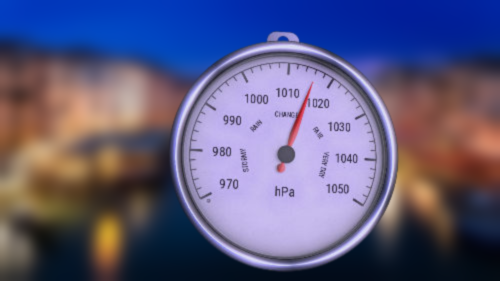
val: 1016hPa
